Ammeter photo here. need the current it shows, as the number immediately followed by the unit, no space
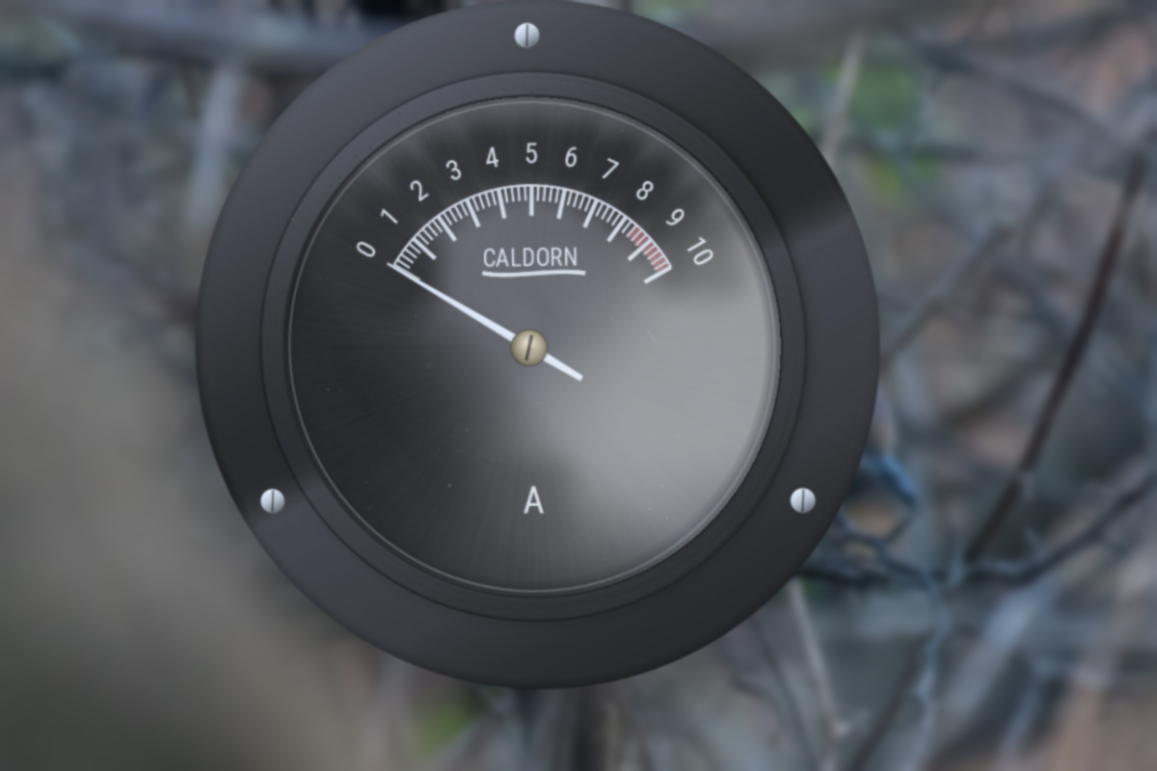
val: 0A
